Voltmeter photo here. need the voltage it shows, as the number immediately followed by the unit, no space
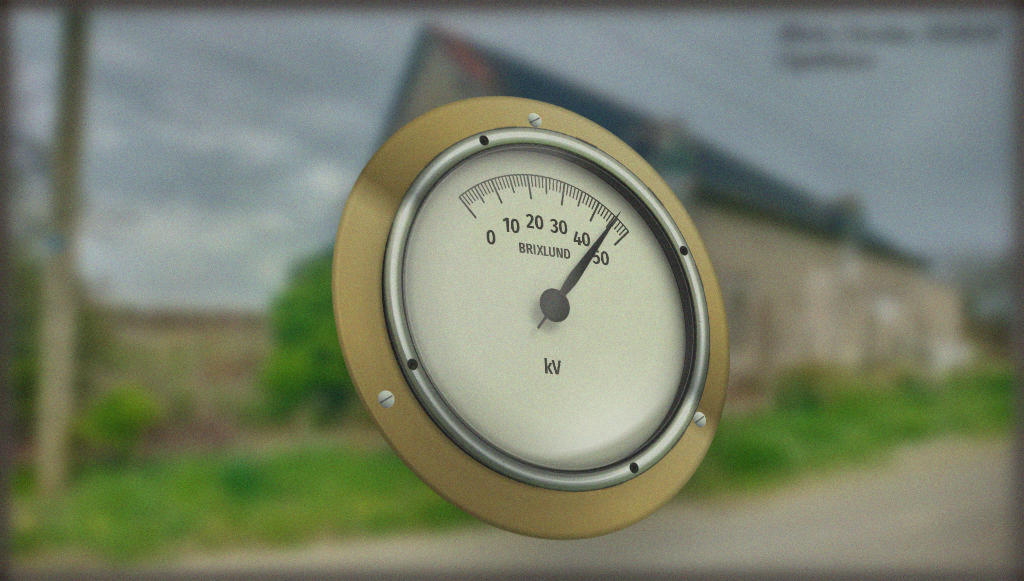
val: 45kV
